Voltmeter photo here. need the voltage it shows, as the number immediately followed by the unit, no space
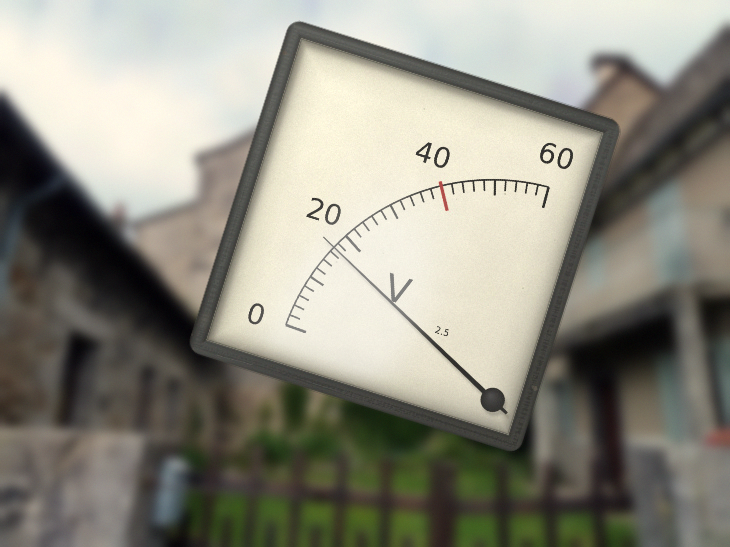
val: 17V
